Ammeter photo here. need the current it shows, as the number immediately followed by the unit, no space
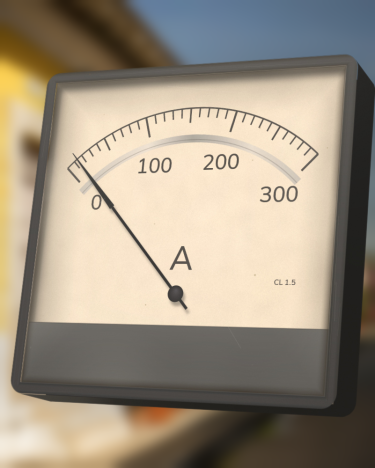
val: 15A
